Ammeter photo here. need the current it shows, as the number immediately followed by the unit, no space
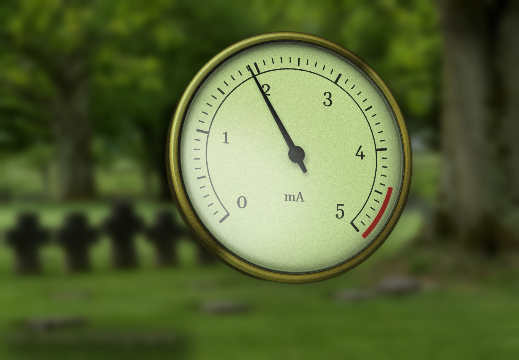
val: 1.9mA
